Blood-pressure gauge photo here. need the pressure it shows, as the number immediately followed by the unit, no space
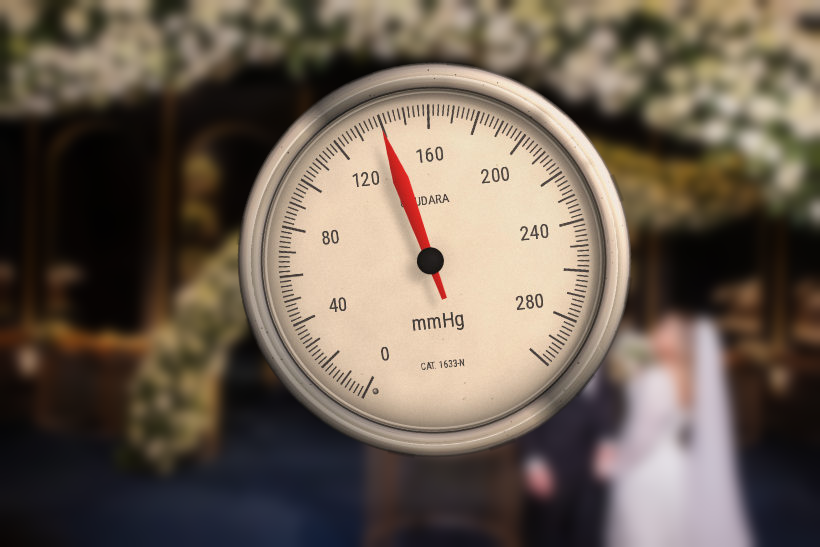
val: 140mmHg
